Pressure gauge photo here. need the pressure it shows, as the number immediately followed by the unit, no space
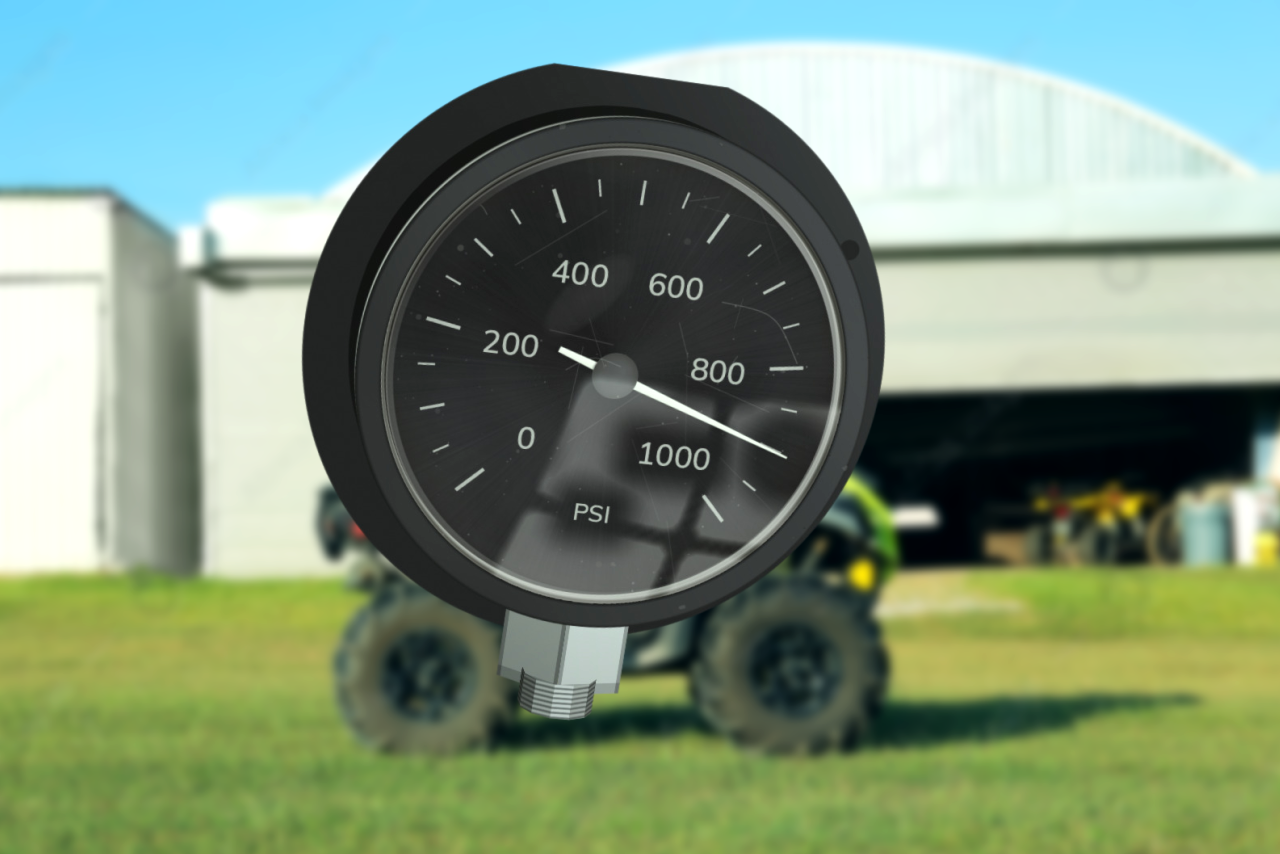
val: 900psi
